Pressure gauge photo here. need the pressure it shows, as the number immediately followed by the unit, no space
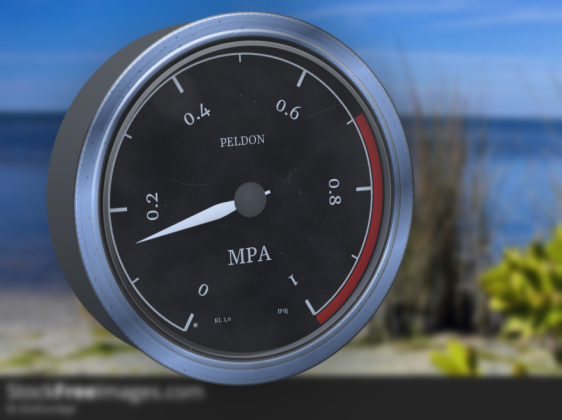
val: 0.15MPa
